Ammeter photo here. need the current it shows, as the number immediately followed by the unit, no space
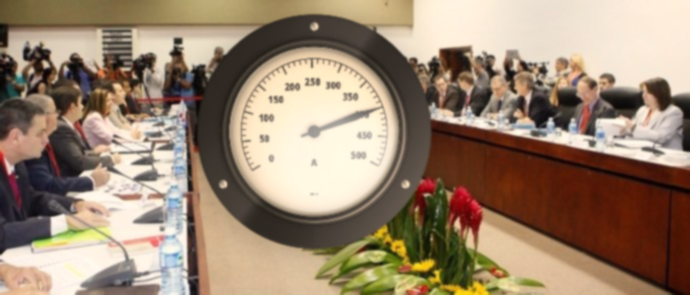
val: 400A
